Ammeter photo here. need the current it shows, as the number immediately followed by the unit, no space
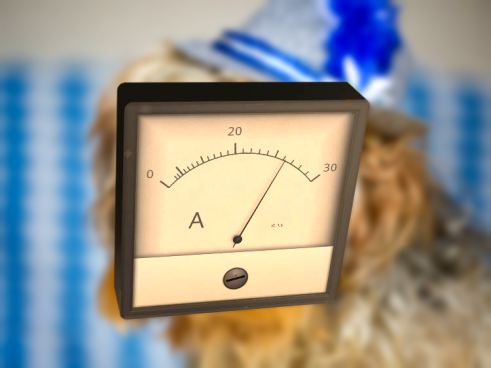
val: 26A
